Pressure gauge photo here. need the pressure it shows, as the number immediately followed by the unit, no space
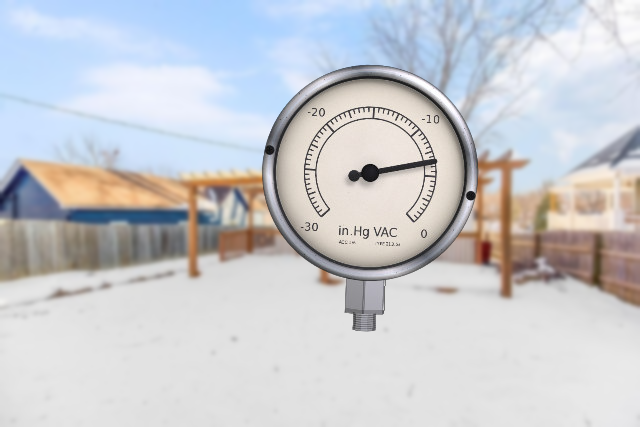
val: -6.5inHg
